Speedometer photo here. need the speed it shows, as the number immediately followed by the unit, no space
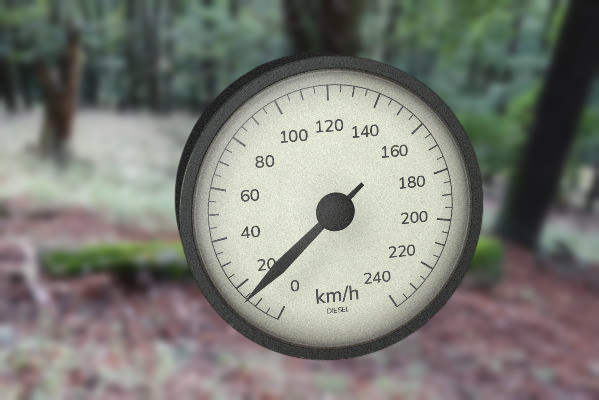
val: 15km/h
